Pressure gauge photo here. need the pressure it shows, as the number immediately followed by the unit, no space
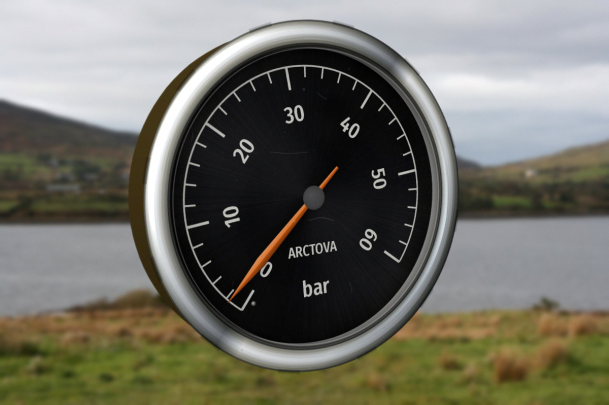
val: 2bar
